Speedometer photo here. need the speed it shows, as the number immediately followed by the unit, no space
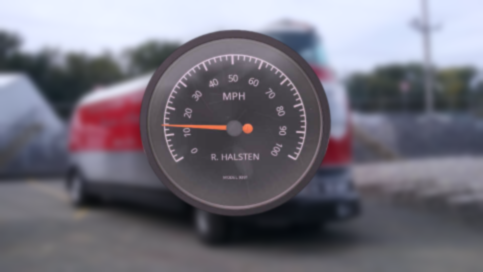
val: 14mph
